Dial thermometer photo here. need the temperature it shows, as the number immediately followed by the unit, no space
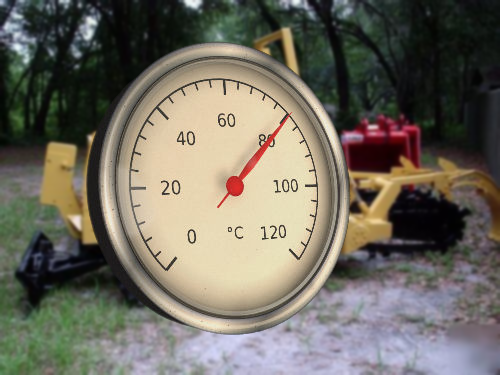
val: 80°C
